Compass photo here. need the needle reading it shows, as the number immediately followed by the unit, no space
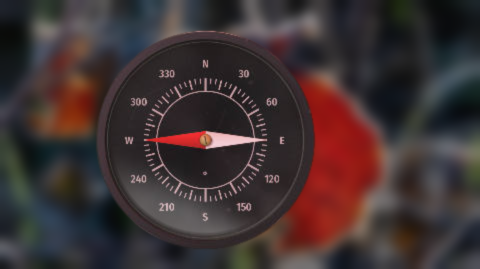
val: 270°
